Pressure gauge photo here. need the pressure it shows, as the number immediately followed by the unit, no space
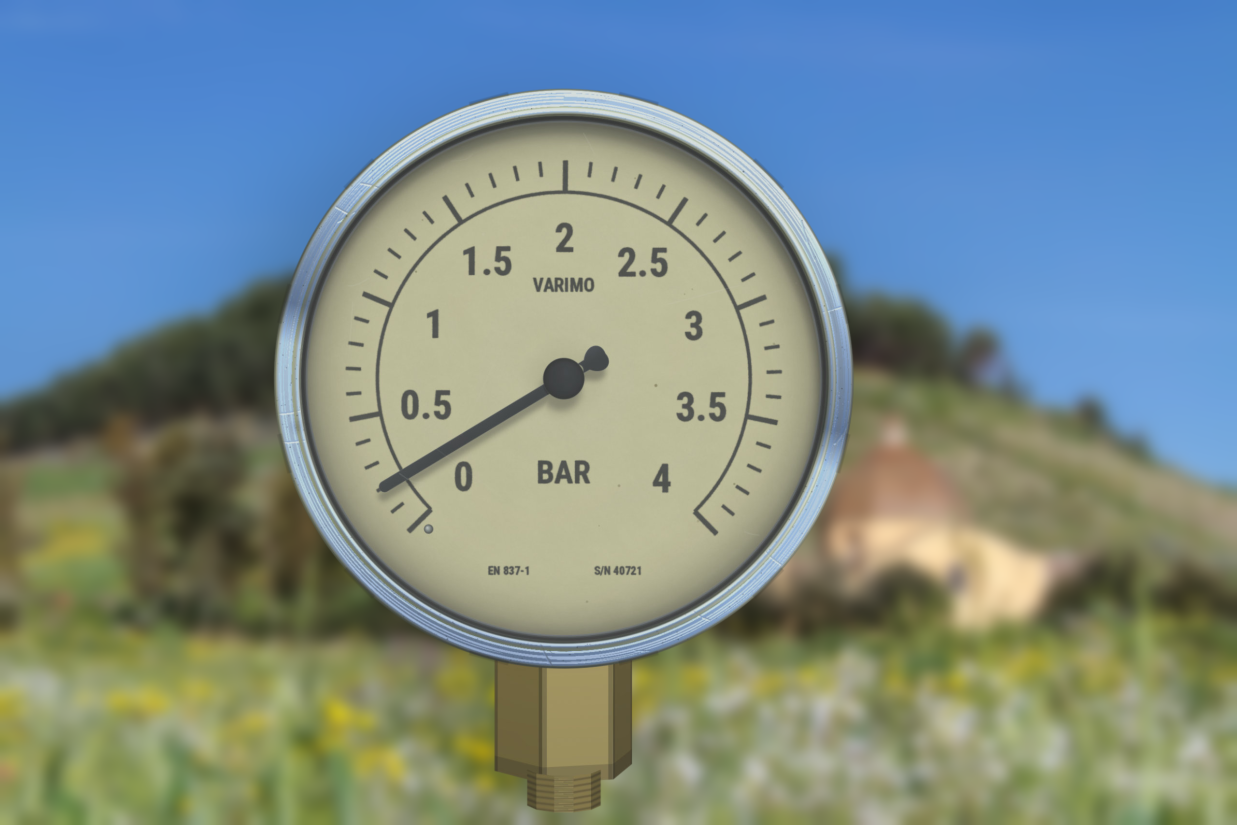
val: 0.2bar
